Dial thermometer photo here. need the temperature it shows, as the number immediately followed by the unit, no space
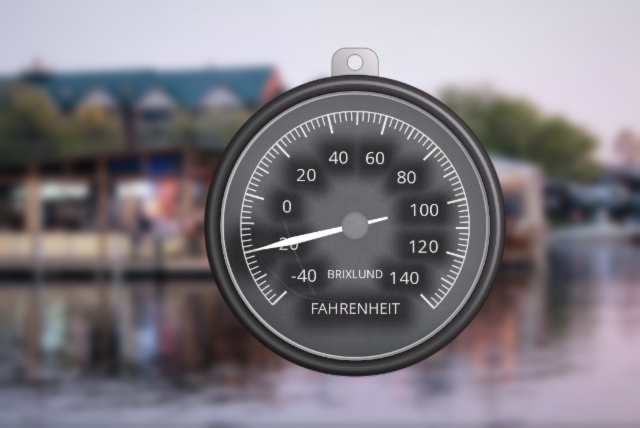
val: -20°F
